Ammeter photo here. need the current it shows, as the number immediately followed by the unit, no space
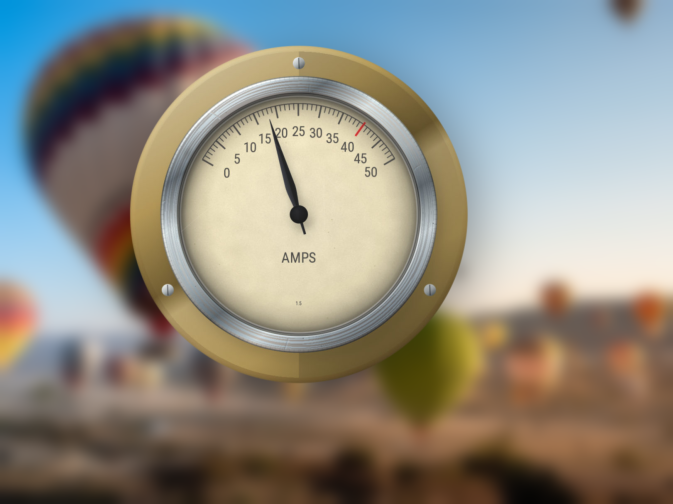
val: 18A
